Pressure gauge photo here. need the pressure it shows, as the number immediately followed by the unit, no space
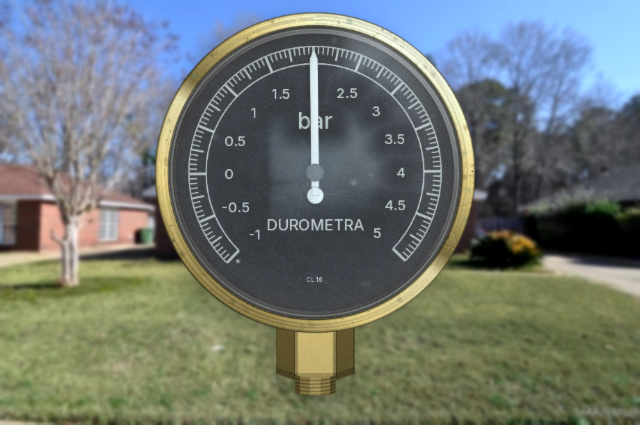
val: 2bar
